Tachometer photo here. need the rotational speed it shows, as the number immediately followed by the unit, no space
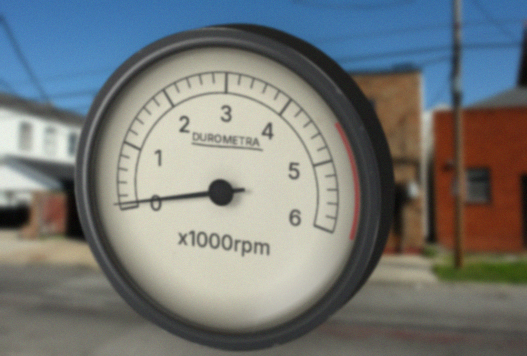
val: 100rpm
